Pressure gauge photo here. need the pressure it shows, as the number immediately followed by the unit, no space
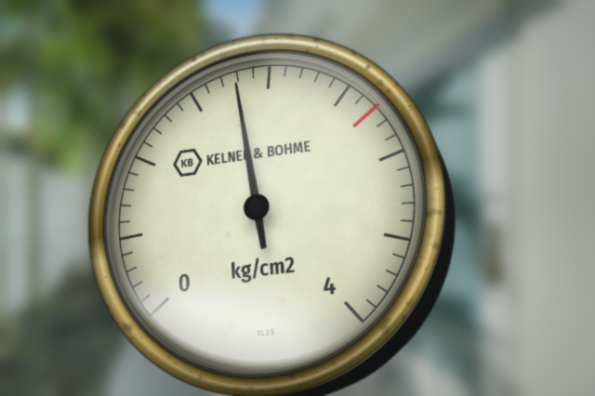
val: 1.8kg/cm²
